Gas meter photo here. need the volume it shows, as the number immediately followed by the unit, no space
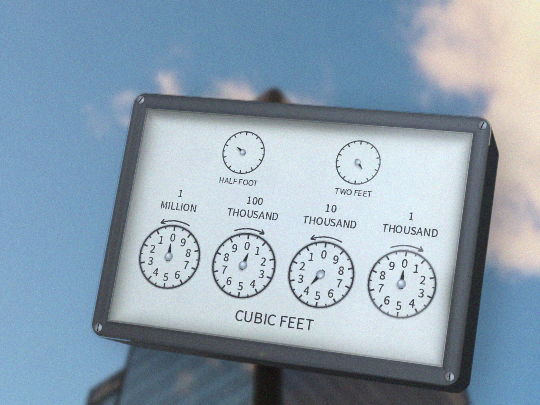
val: 4000ft³
